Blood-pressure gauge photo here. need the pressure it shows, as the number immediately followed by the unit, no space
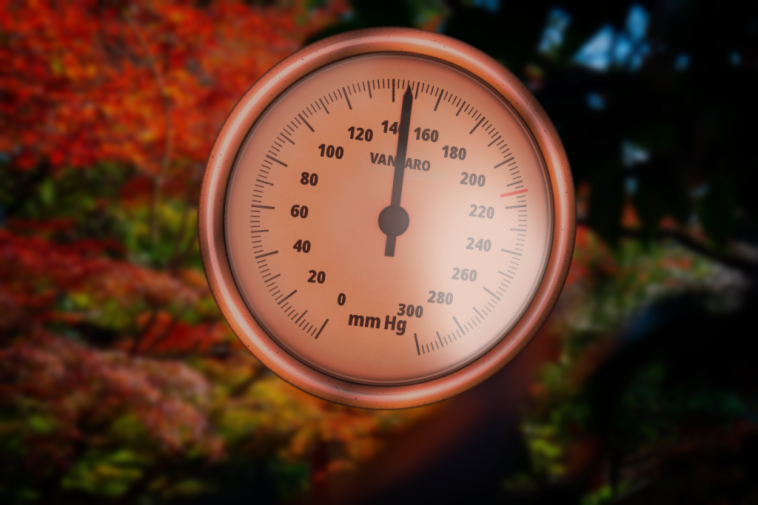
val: 146mmHg
